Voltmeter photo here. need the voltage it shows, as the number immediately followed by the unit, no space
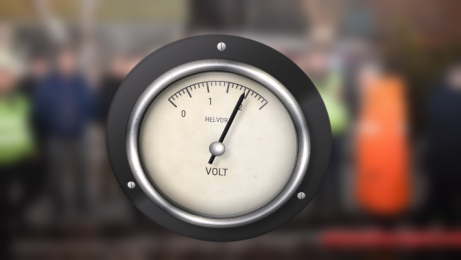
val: 1.9V
